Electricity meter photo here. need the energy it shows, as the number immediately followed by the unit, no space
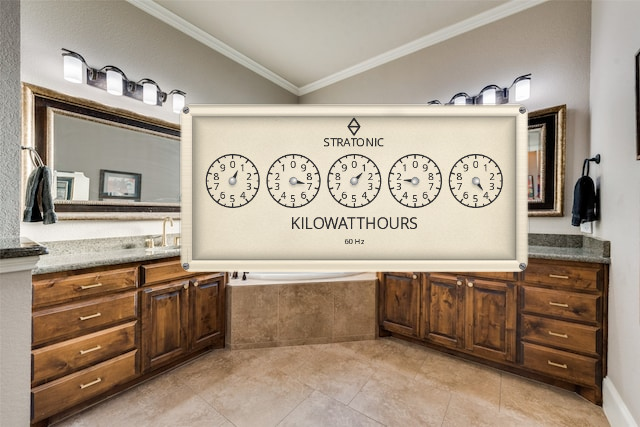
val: 7124kWh
